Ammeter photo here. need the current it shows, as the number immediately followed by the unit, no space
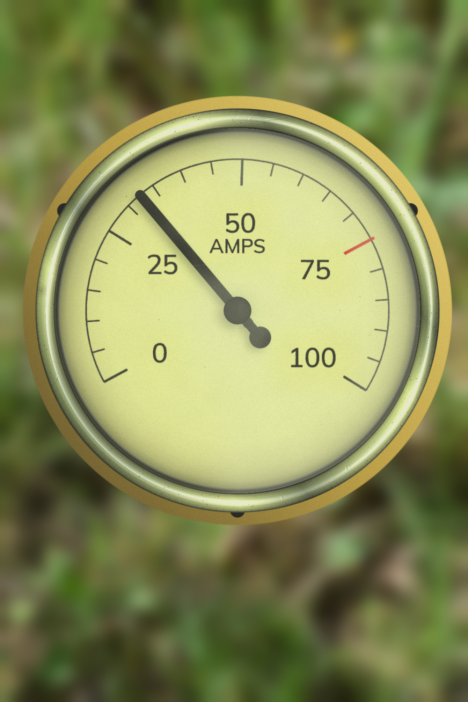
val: 32.5A
